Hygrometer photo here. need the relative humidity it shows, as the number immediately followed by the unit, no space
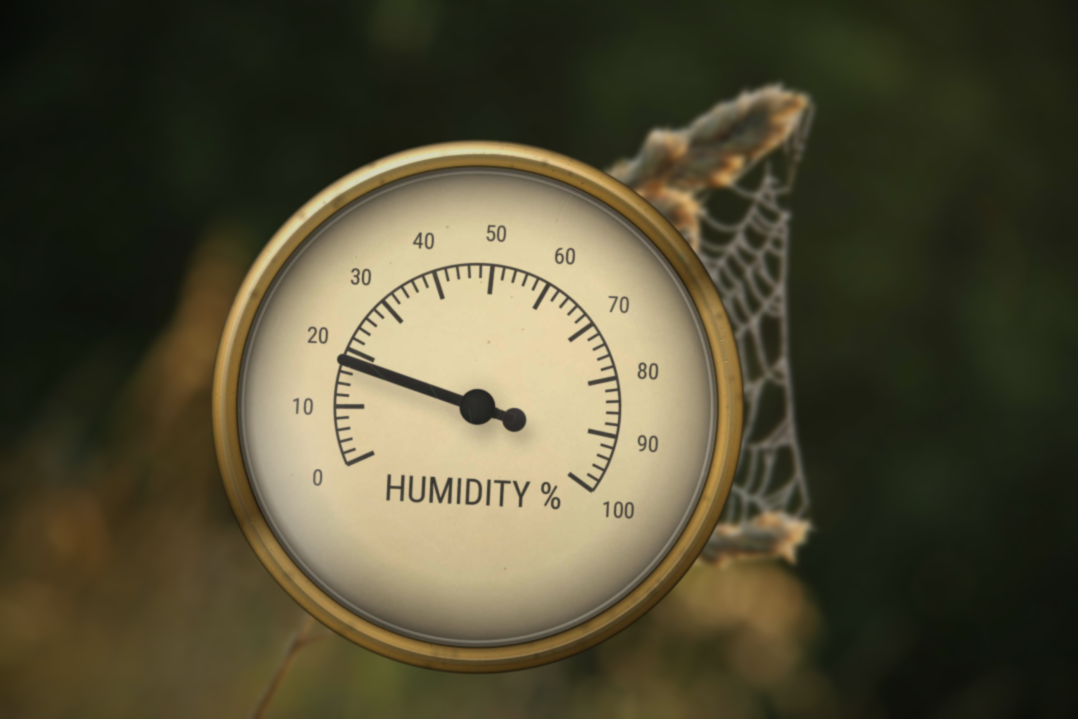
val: 18%
